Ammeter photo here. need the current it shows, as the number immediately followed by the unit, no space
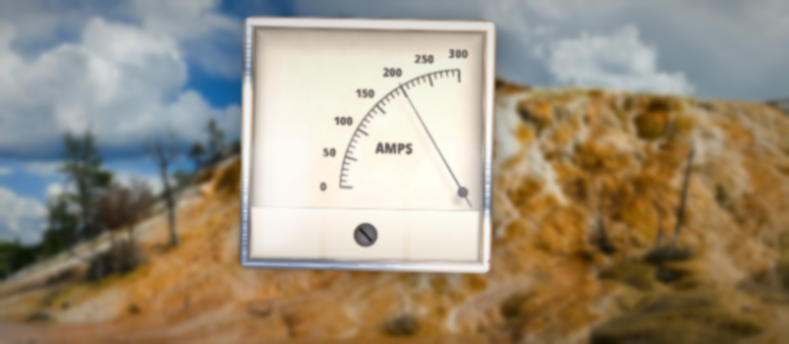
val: 200A
